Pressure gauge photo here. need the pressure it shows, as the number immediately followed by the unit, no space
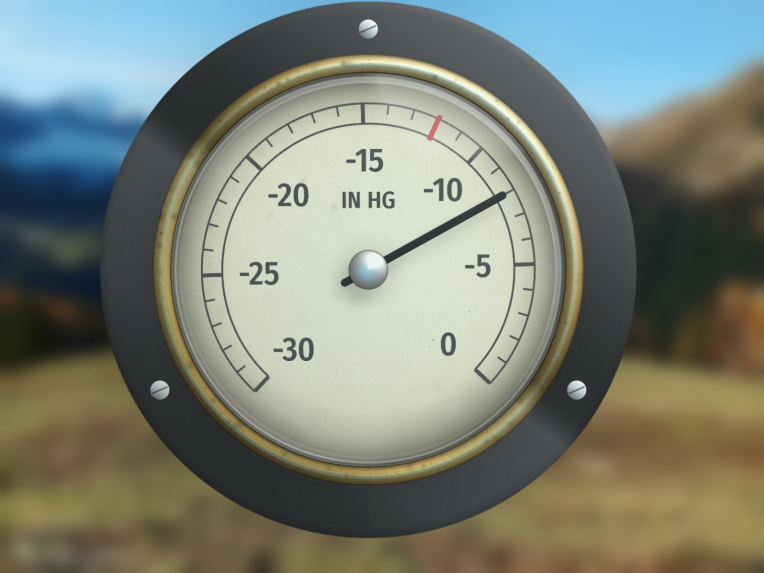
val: -8inHg
